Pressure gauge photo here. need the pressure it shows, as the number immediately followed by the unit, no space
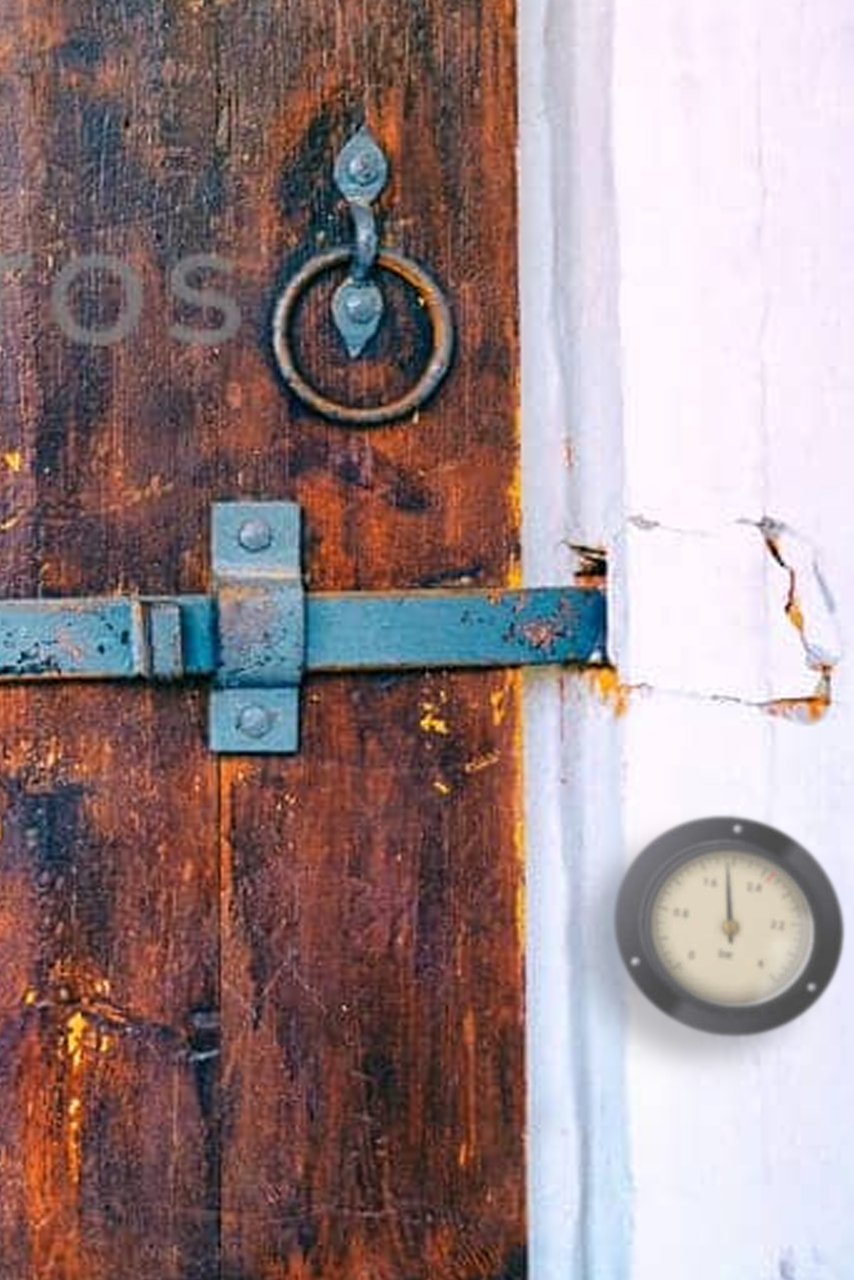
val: 1.9bar
